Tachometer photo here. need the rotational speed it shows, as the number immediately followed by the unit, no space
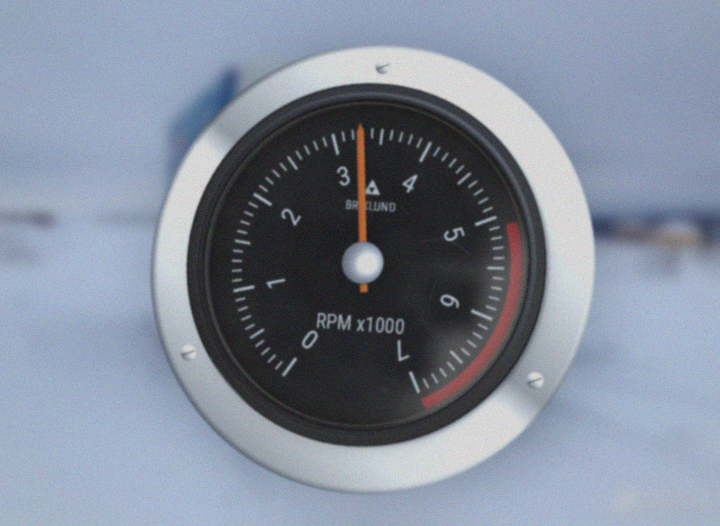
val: 3300rpm
